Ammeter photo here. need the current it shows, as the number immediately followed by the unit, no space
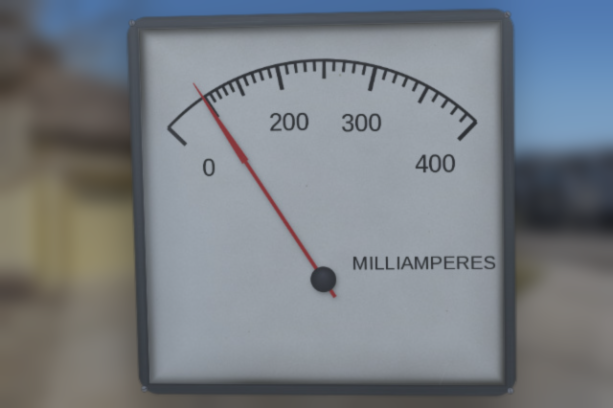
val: 100mA
